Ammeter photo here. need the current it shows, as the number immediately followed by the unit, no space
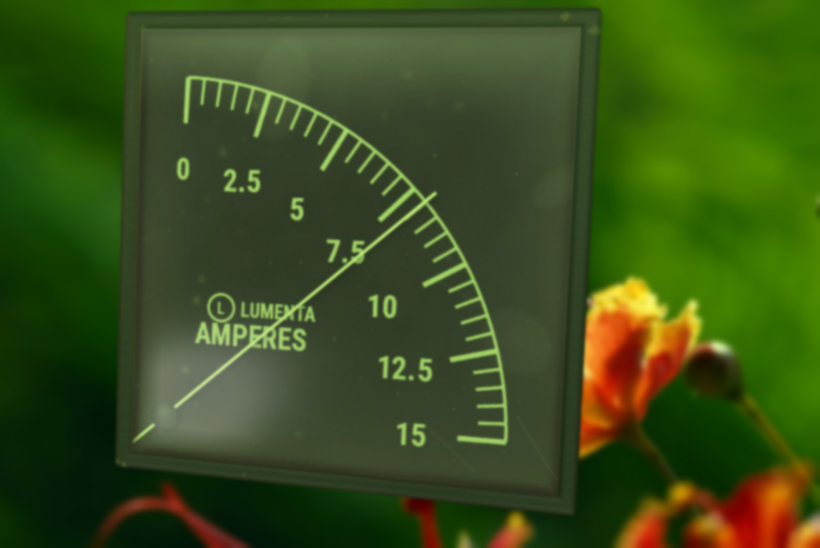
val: 8A
